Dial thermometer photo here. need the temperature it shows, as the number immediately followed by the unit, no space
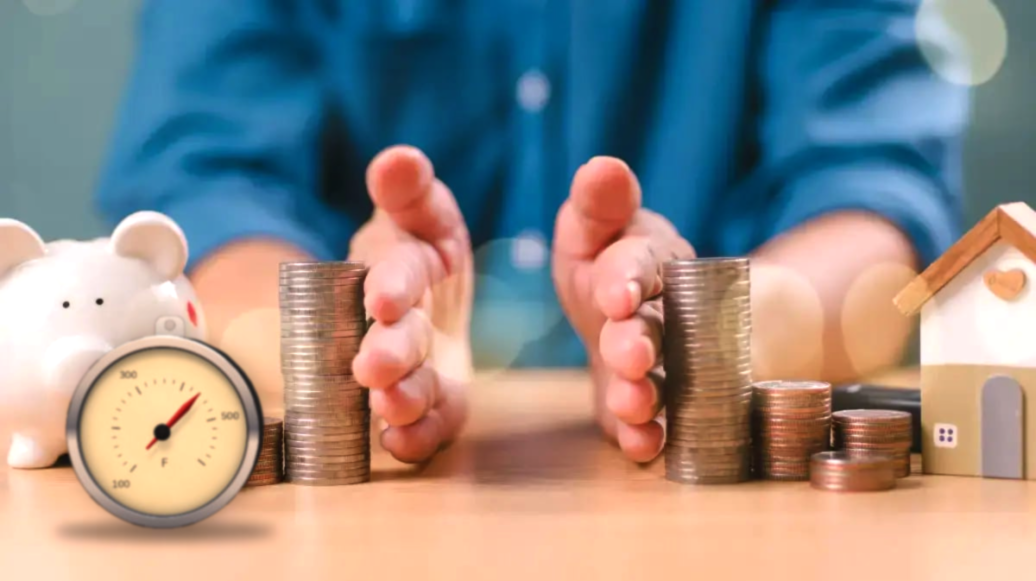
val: 440°F
